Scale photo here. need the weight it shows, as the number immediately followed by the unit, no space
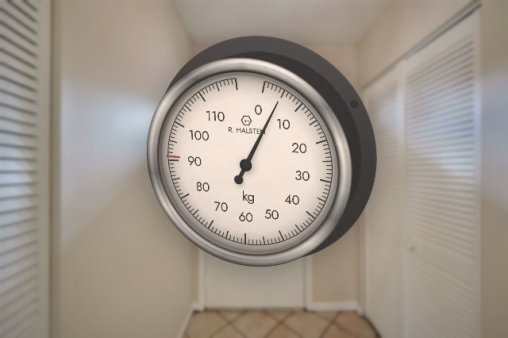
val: 5kg
